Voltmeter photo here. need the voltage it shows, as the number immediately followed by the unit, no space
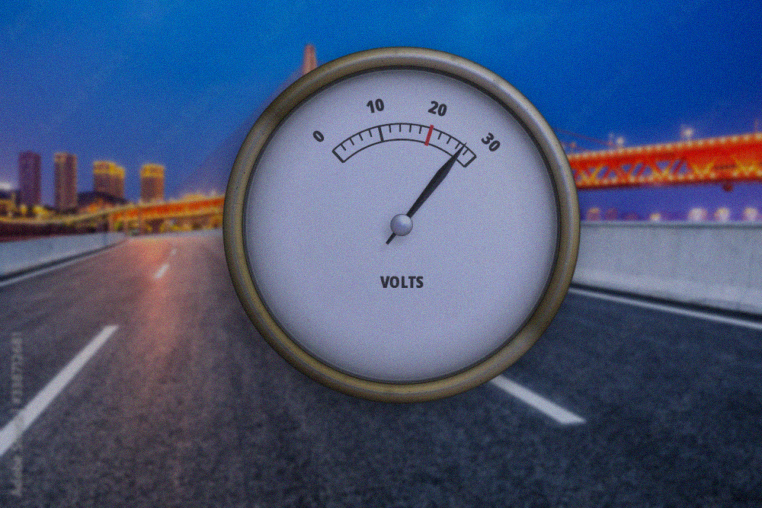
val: 27V
